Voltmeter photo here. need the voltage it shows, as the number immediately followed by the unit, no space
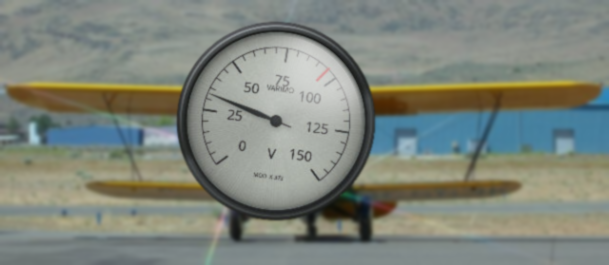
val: 32.5V
